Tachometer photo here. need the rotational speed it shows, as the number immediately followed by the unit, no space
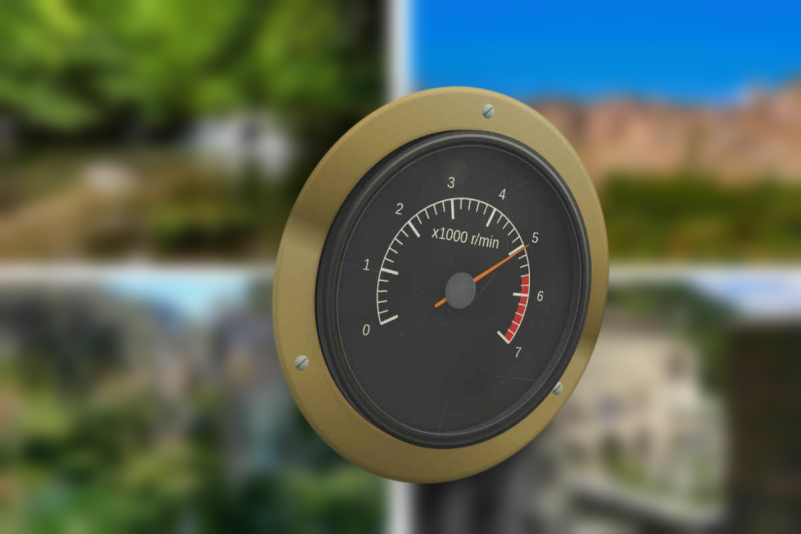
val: 5000rpm
